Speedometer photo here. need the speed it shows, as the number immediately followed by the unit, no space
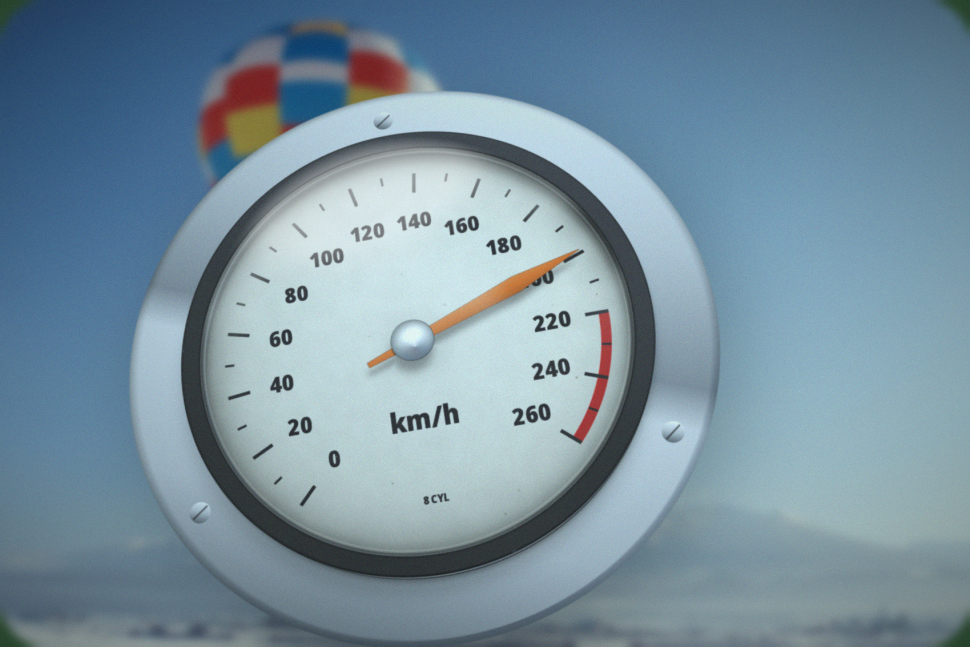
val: 200km/h
